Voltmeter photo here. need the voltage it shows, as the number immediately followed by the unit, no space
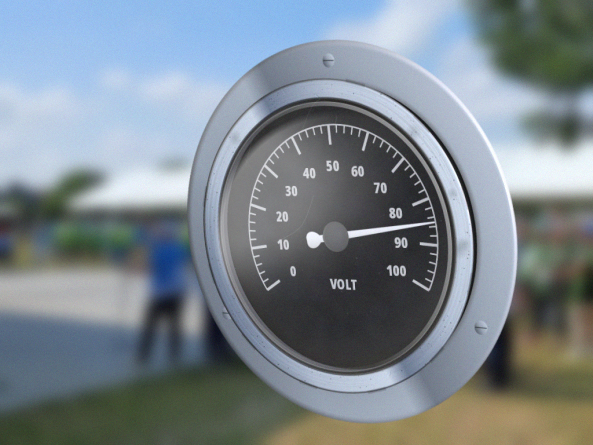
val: 85V
